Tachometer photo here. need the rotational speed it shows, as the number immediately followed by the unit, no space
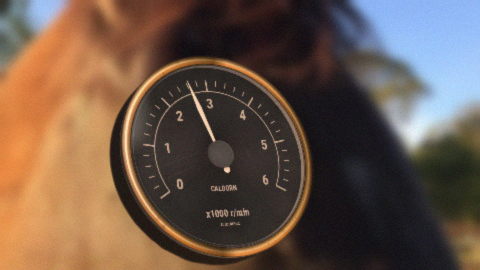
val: 2600rpm
